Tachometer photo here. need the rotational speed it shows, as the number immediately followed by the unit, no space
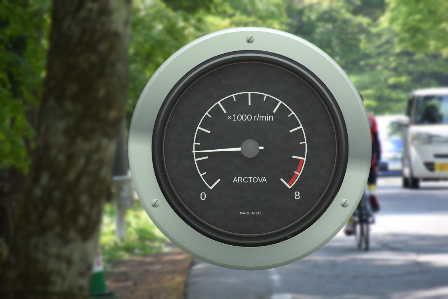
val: 1250rpm
